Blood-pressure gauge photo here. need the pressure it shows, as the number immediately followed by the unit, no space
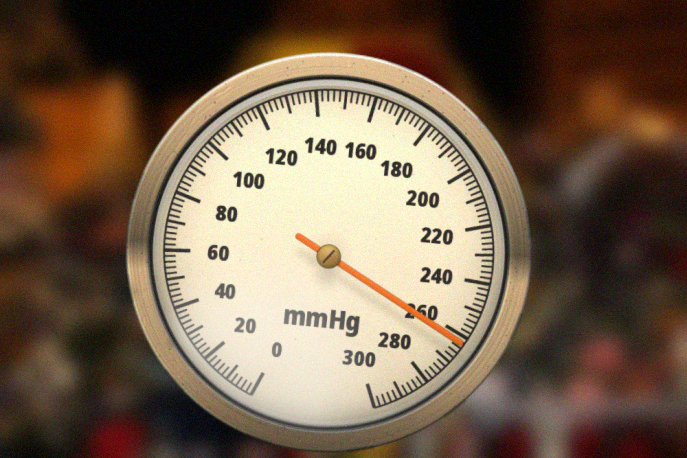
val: 262mmHg
